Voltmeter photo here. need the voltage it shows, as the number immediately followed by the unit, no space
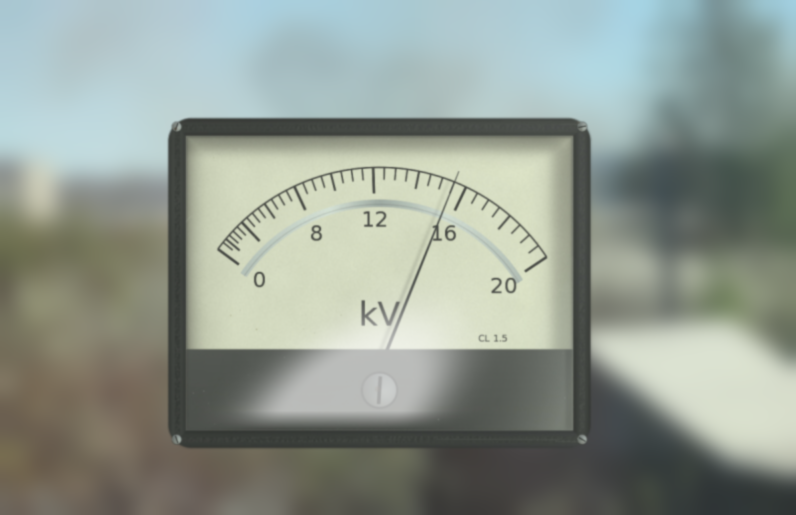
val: 15.5kV
